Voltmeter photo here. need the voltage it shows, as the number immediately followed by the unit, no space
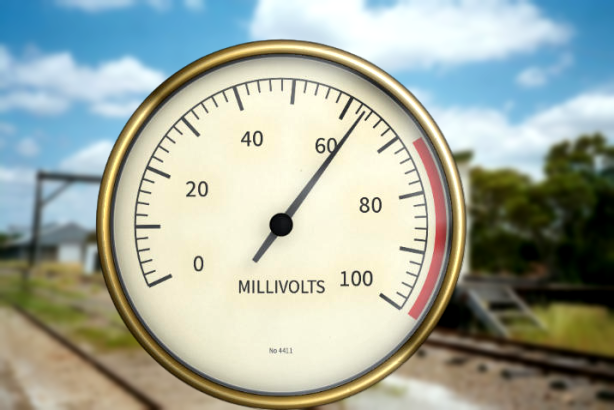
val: 63mV
